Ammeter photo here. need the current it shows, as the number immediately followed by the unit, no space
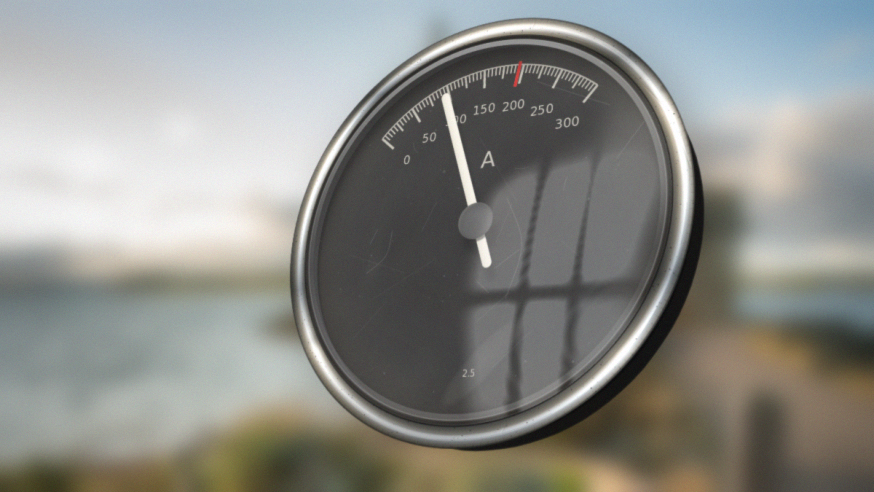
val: 100A
